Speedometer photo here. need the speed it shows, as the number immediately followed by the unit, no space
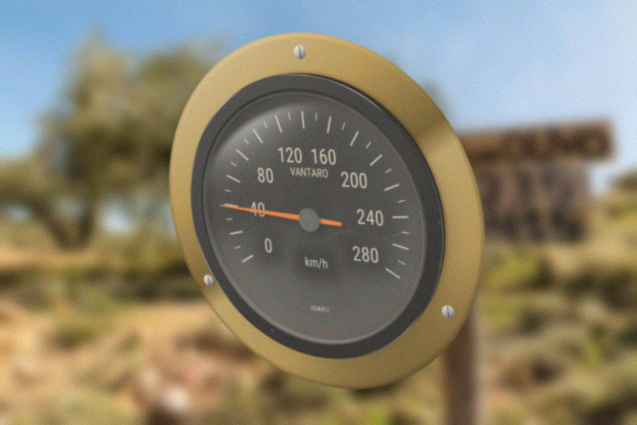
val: 40km/h
